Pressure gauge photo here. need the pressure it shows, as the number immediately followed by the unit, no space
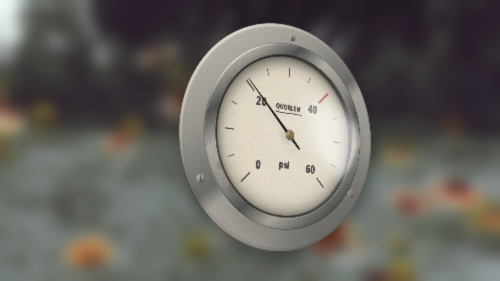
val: 20psi
